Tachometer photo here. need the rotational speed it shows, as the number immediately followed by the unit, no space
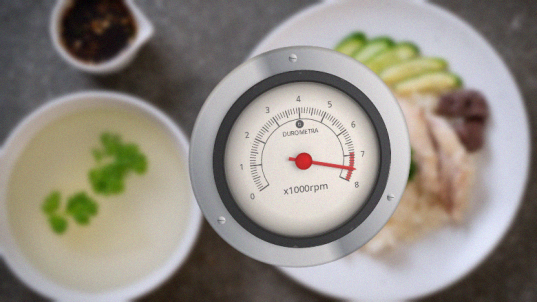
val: 7500rpm
